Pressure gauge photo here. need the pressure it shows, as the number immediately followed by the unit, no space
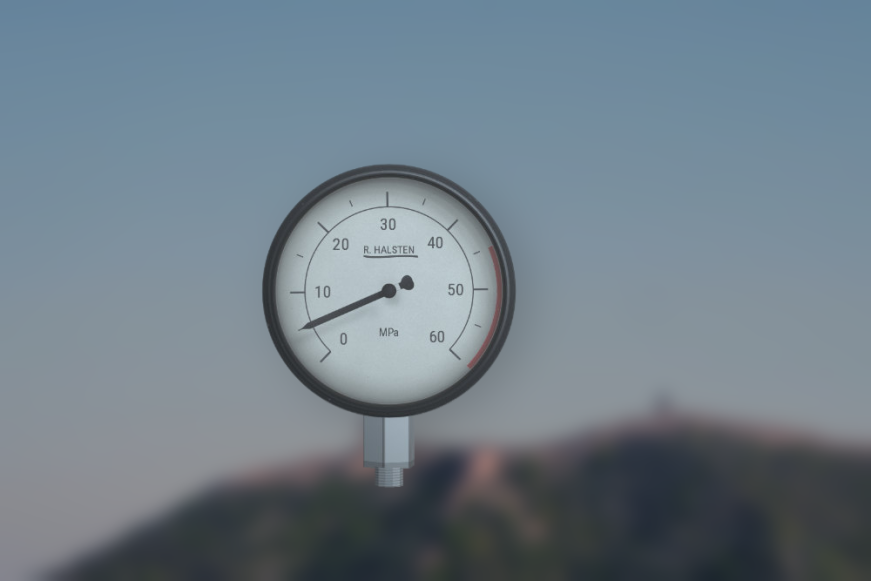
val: 5MPa
